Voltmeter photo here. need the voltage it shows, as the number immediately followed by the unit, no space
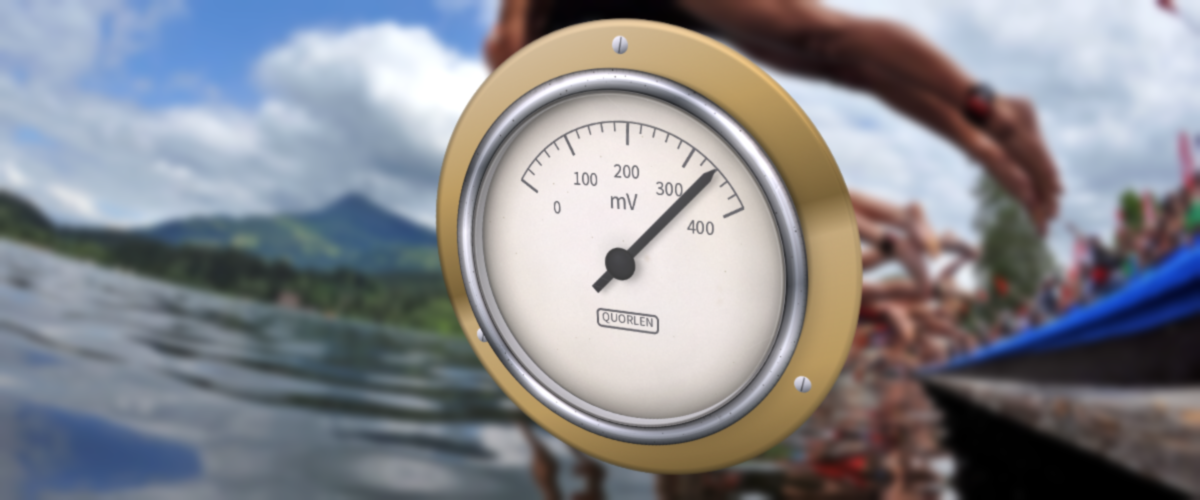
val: 340mV
